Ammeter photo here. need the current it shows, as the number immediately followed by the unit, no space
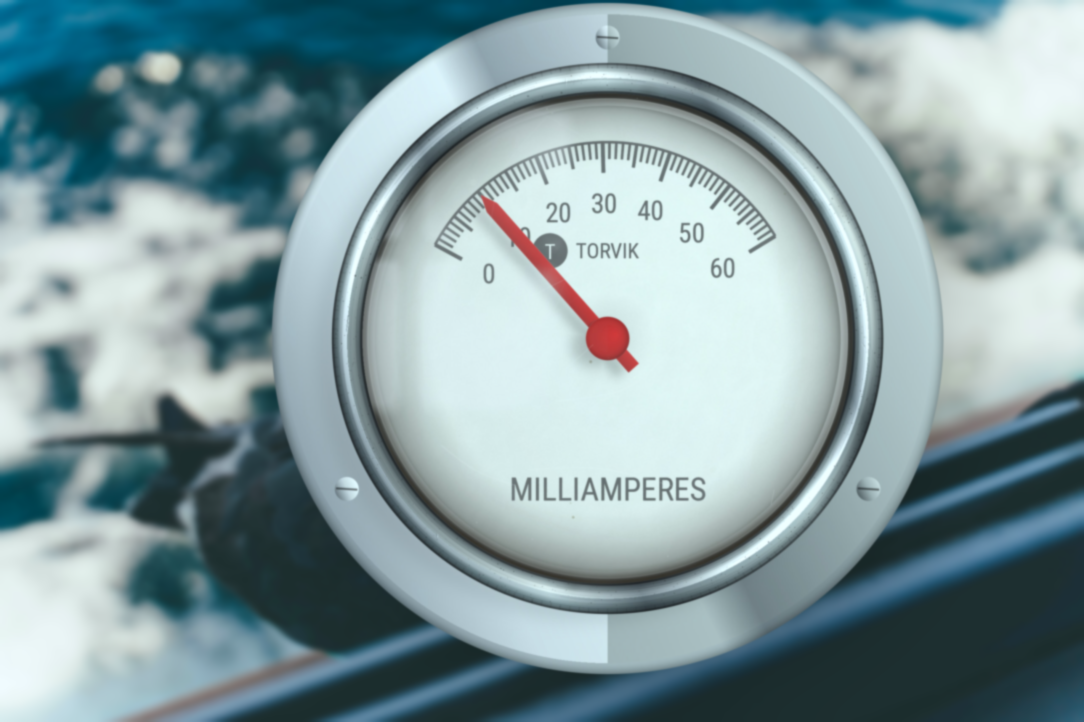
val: 10mA
